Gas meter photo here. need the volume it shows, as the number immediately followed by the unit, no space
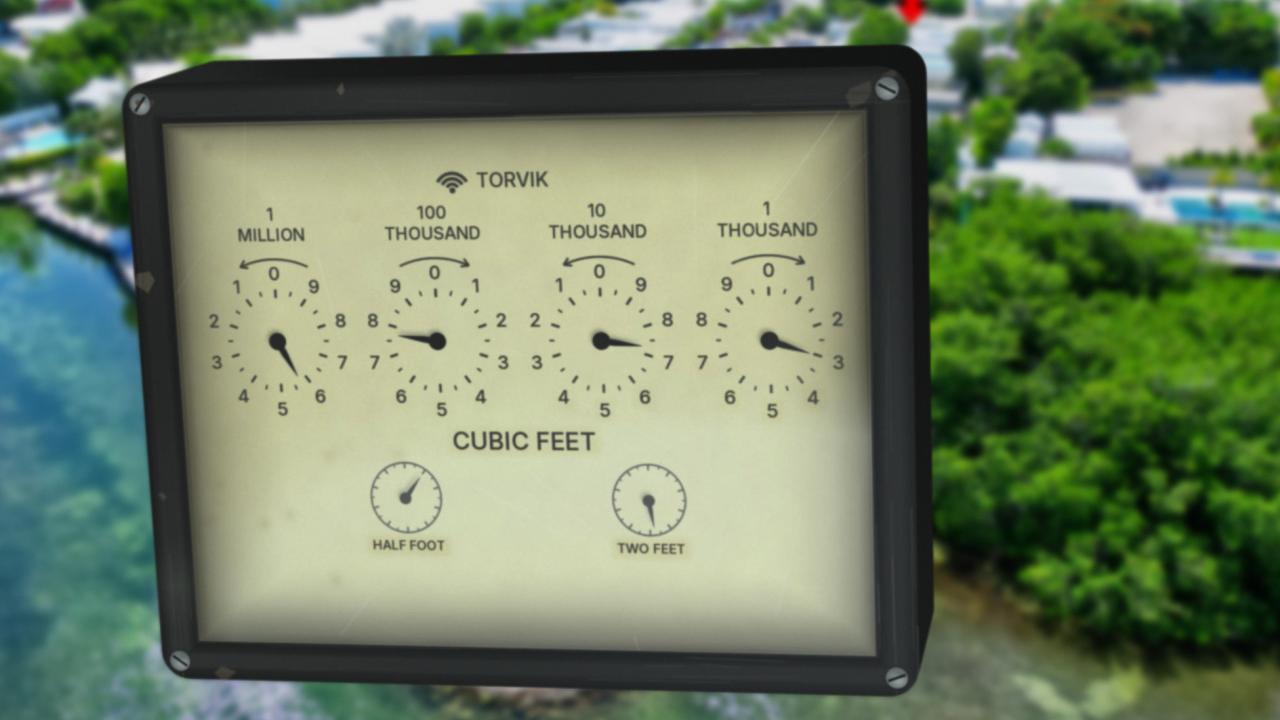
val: 577300ft³
